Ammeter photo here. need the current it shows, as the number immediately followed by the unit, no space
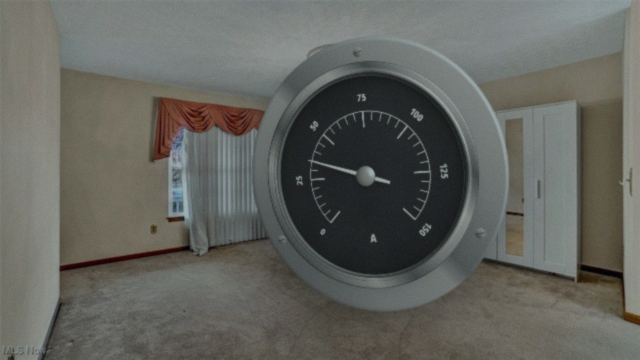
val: 35A
